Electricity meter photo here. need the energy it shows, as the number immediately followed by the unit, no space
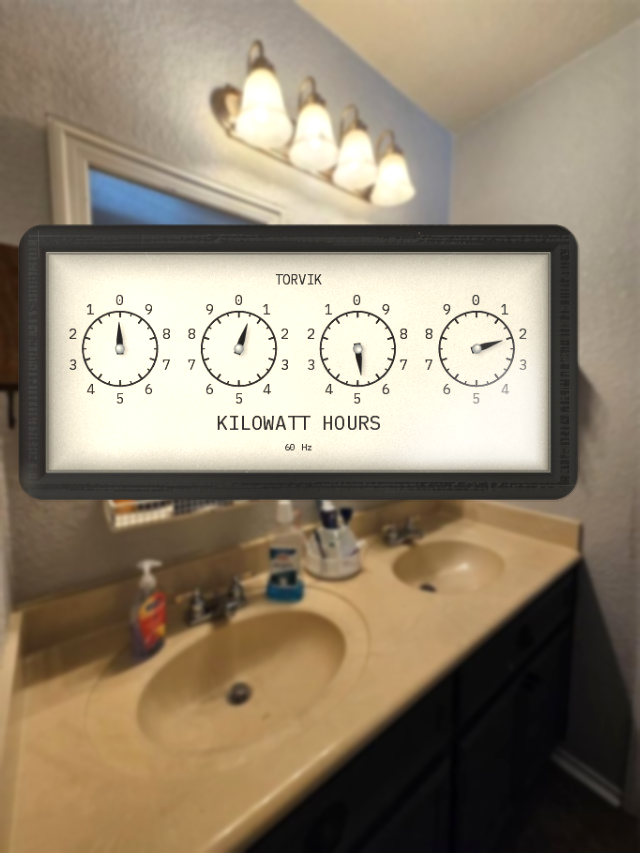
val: 52kWh
